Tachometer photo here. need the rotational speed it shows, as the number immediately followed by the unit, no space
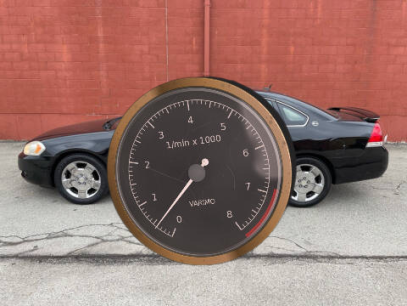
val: 400rpm
